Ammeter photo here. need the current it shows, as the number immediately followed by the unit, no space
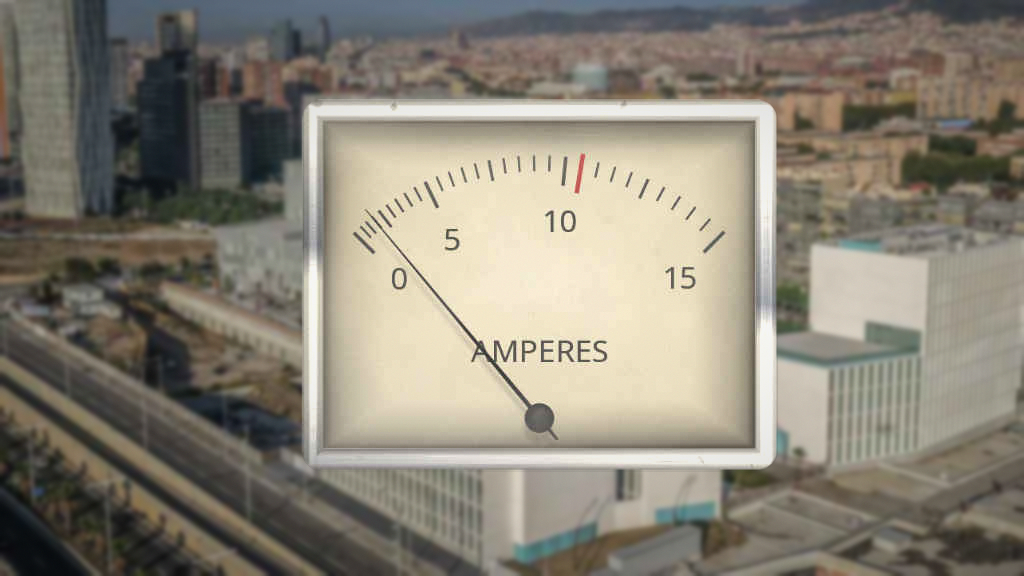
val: 2A
